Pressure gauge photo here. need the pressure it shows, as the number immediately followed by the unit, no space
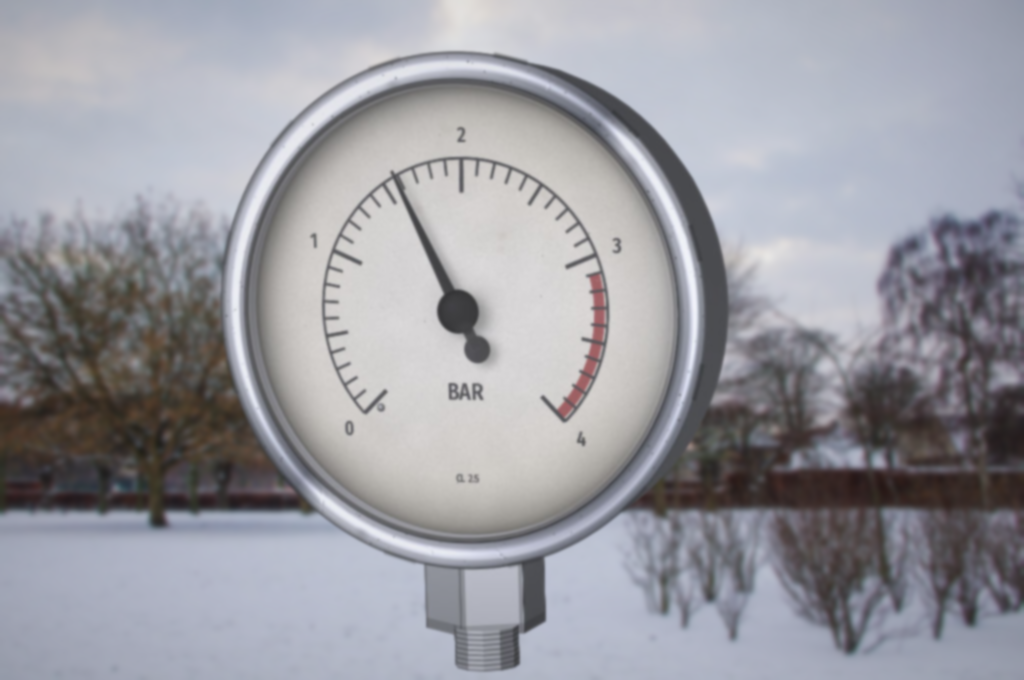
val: 1.6bar
